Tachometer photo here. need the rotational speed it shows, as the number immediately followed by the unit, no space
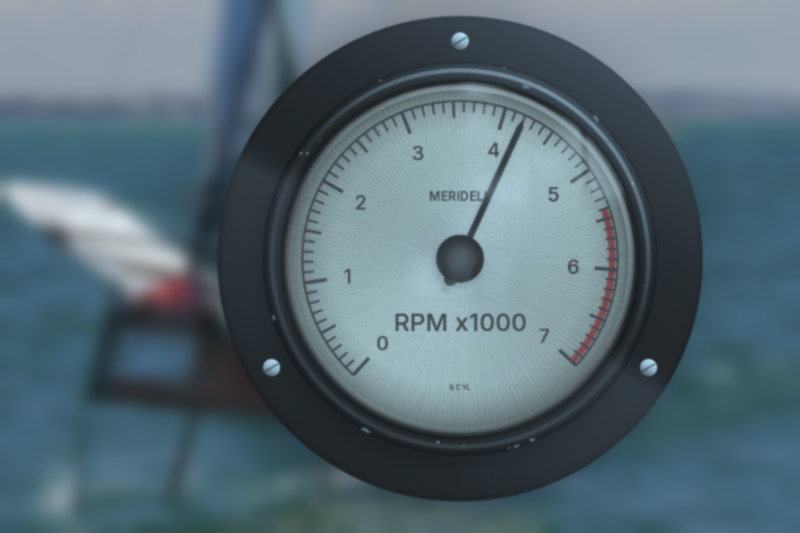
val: 4200rpm
